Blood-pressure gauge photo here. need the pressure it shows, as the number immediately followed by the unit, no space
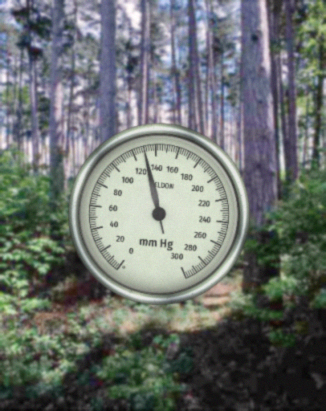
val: 130mmHg
